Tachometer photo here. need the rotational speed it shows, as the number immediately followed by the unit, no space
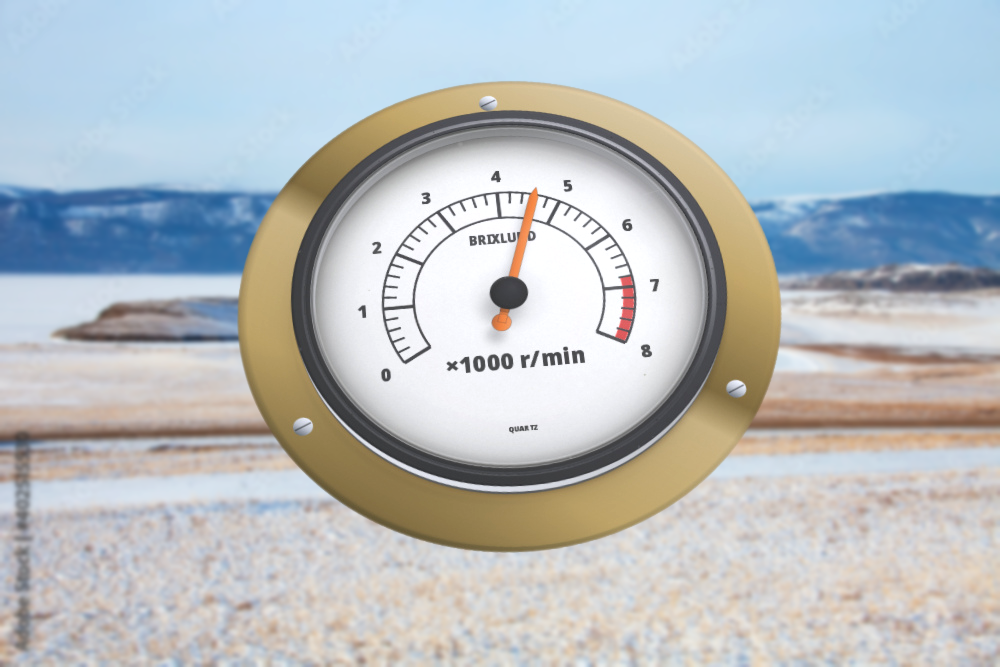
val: 4600rpm
